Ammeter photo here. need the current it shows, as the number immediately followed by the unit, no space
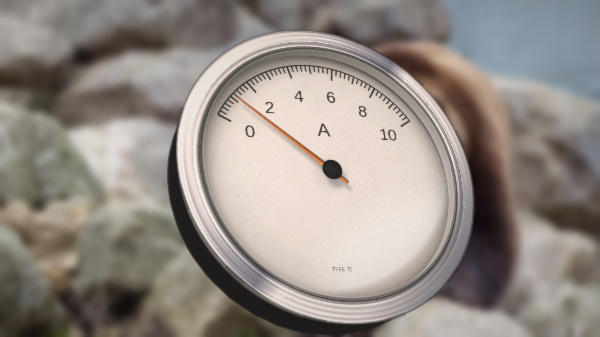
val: 1A
